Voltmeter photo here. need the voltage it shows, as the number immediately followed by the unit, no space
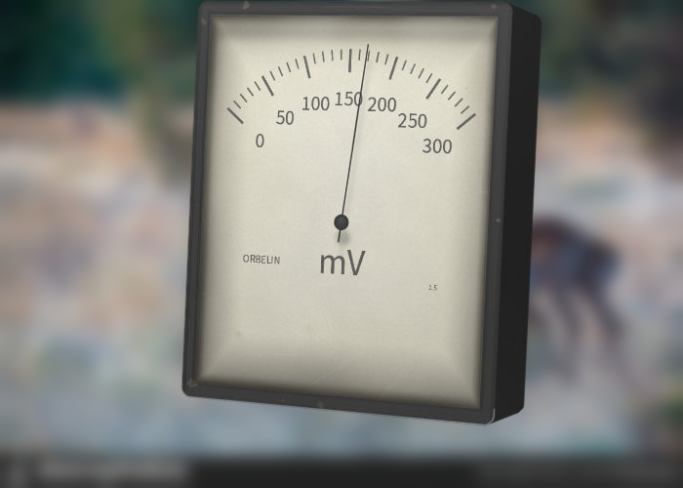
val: 170mV
